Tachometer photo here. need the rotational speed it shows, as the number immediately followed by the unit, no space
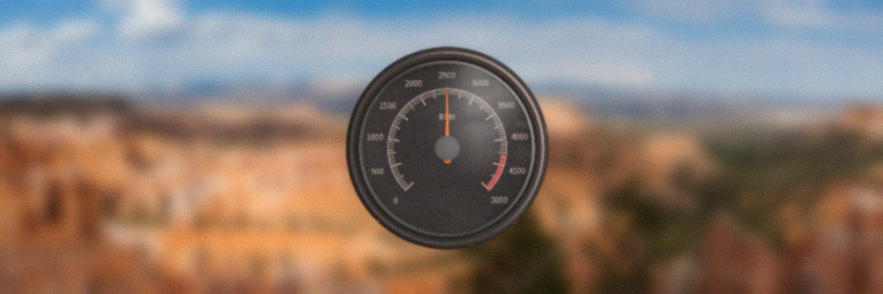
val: 2500rpm
